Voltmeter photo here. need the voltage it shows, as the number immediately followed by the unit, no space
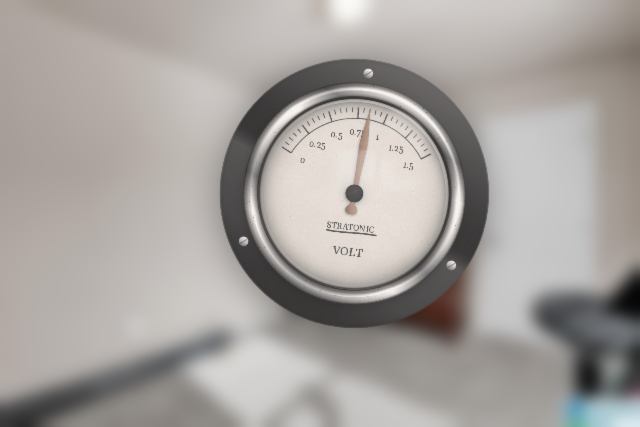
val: 0.85V
